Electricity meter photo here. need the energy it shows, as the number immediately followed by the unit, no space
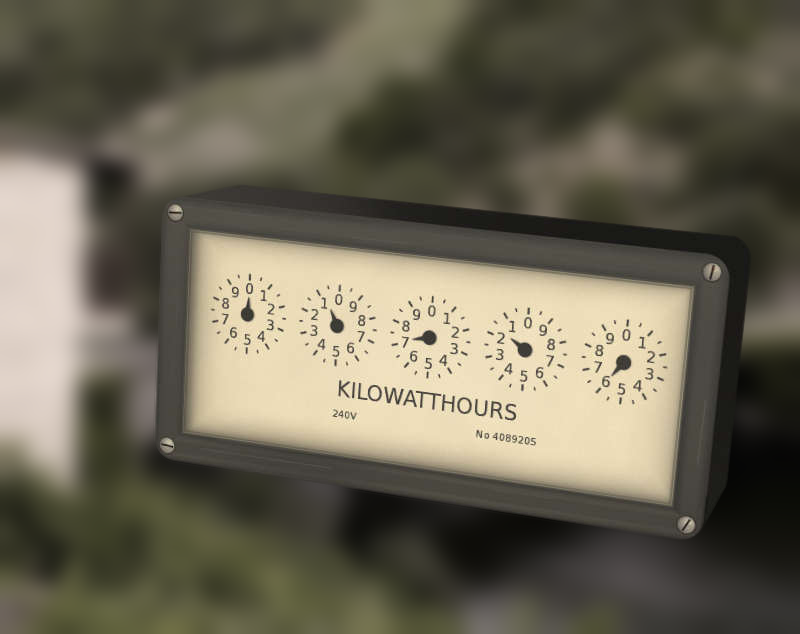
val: 716kWh
